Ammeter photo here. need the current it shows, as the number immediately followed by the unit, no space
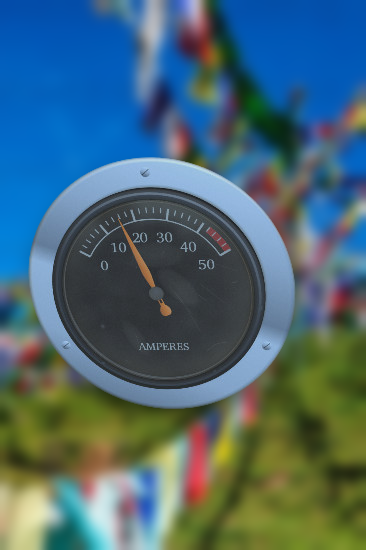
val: 16A
